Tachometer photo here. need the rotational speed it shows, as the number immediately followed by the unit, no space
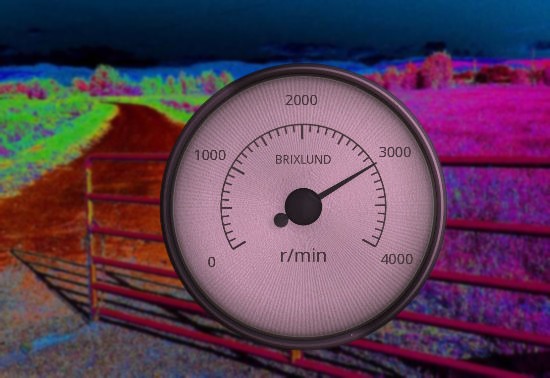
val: 3000rpm
